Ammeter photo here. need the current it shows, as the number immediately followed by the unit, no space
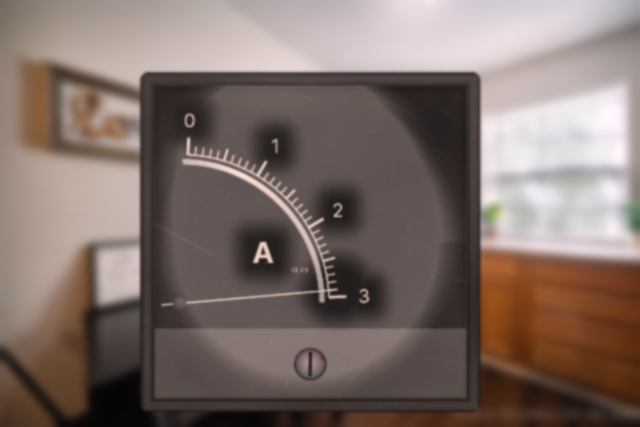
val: 2.9A
